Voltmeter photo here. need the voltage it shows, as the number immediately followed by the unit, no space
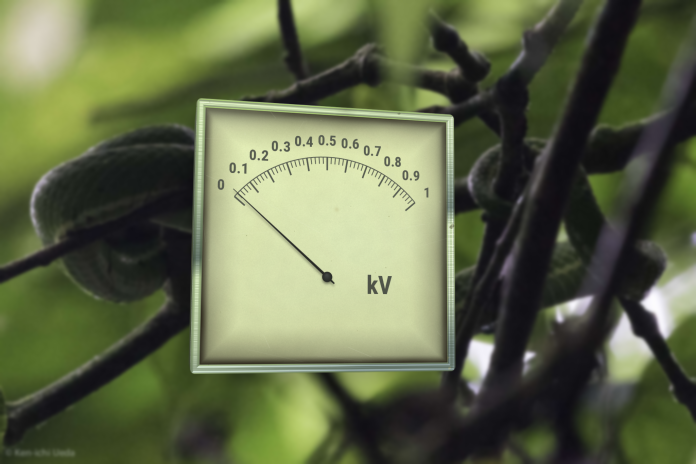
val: 0.02kV
